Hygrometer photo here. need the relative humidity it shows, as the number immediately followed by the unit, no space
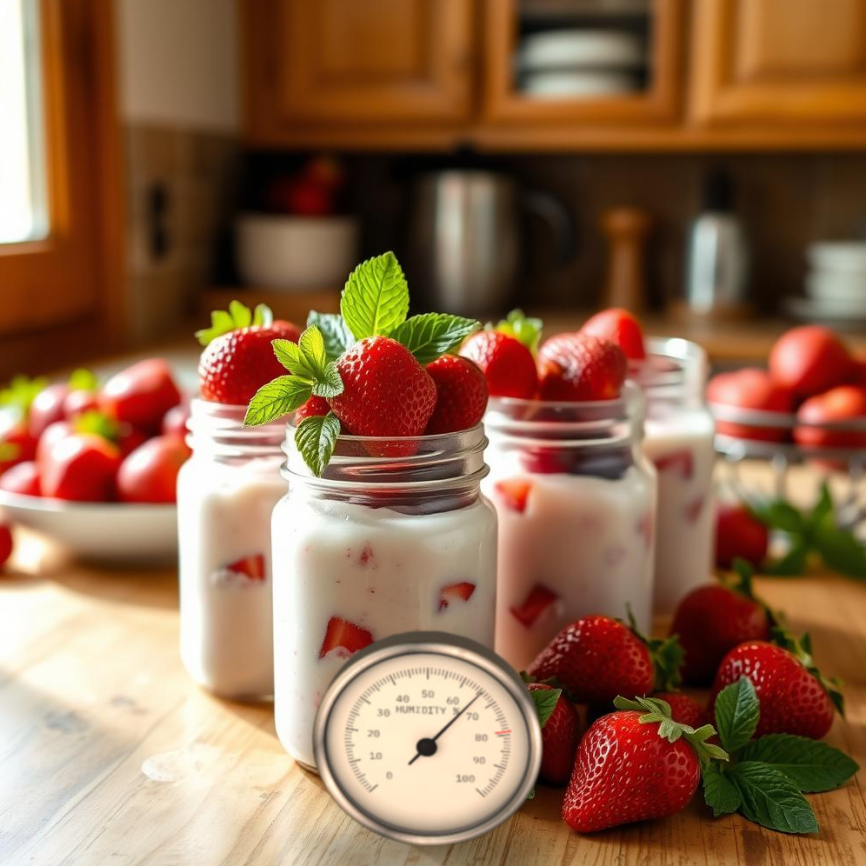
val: 65%
